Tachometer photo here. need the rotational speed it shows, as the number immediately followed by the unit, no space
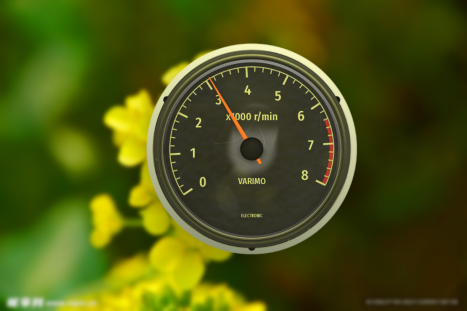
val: 3100rpm
